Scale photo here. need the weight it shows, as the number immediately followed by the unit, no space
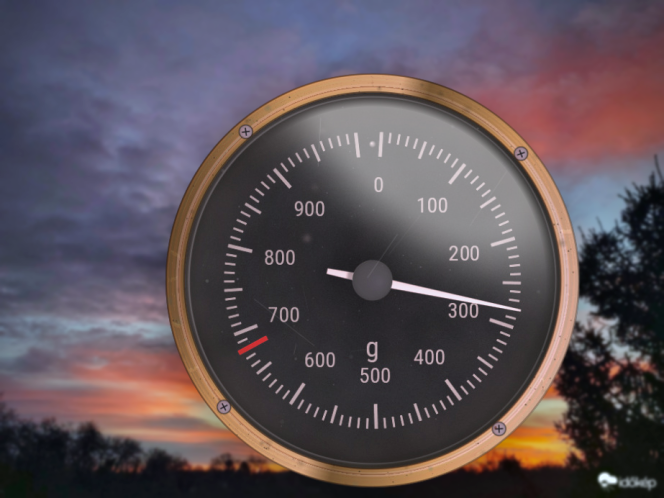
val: 280g
